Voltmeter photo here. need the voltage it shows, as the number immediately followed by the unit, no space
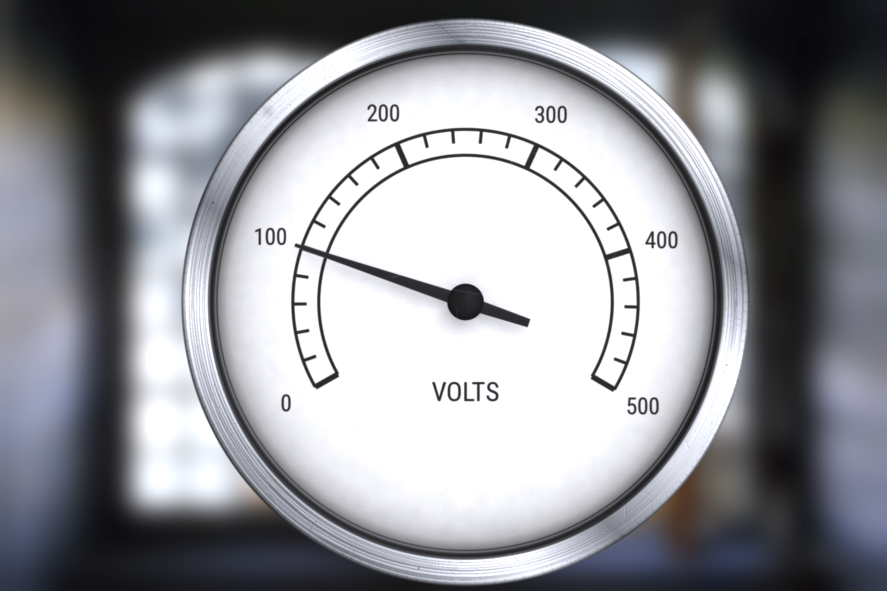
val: 100V
